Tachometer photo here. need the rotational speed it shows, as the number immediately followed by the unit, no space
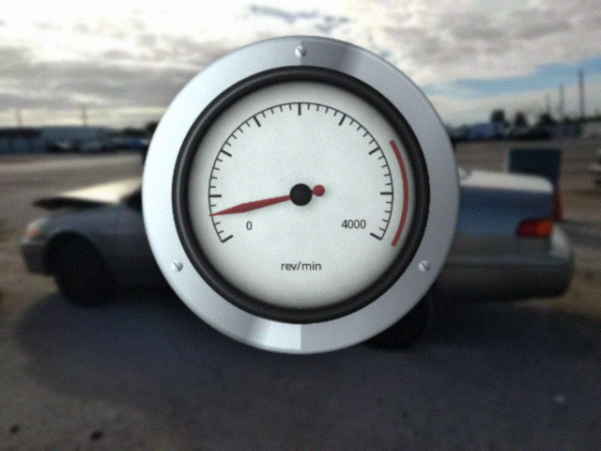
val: 300rpm
